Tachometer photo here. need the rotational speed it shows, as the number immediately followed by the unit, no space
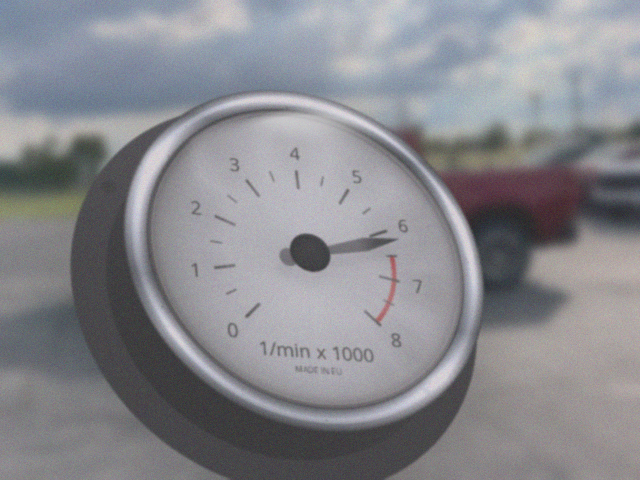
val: 6250rpm
